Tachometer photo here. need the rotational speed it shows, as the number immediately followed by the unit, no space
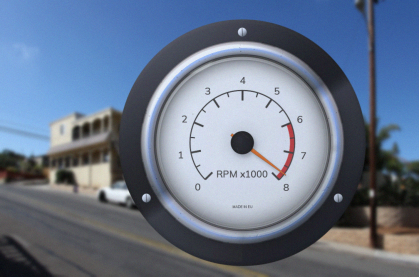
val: 7750rpm
